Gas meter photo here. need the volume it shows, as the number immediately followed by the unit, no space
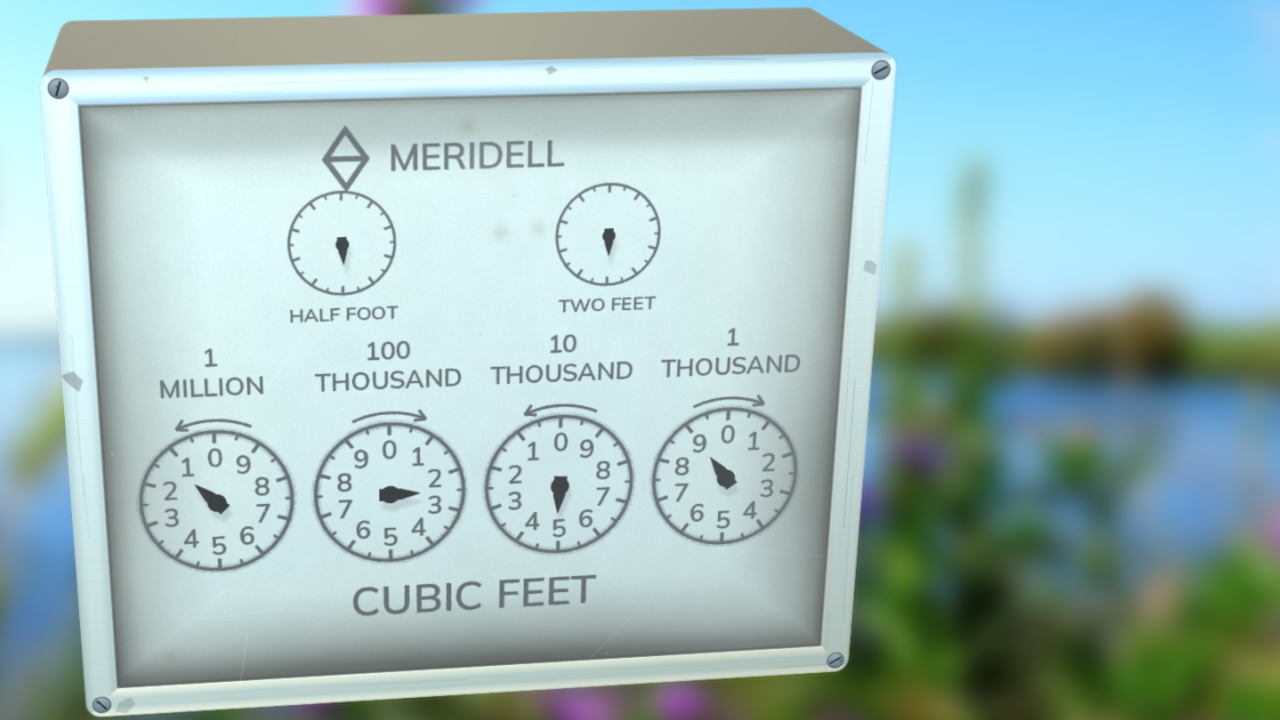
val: 124900ft³
